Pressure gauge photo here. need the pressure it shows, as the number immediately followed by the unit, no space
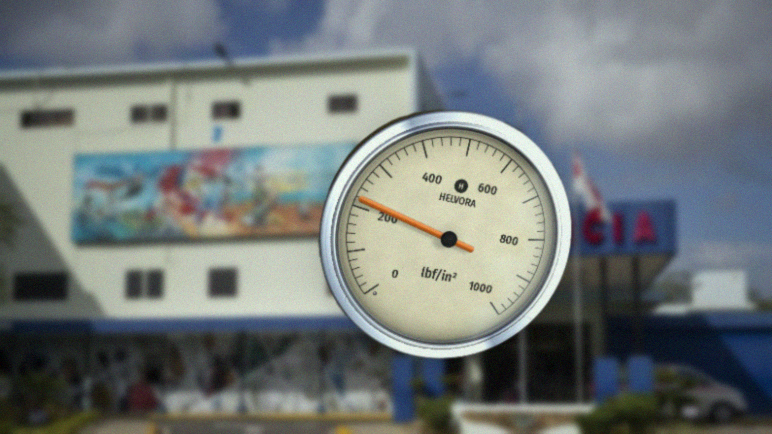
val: 220psi
